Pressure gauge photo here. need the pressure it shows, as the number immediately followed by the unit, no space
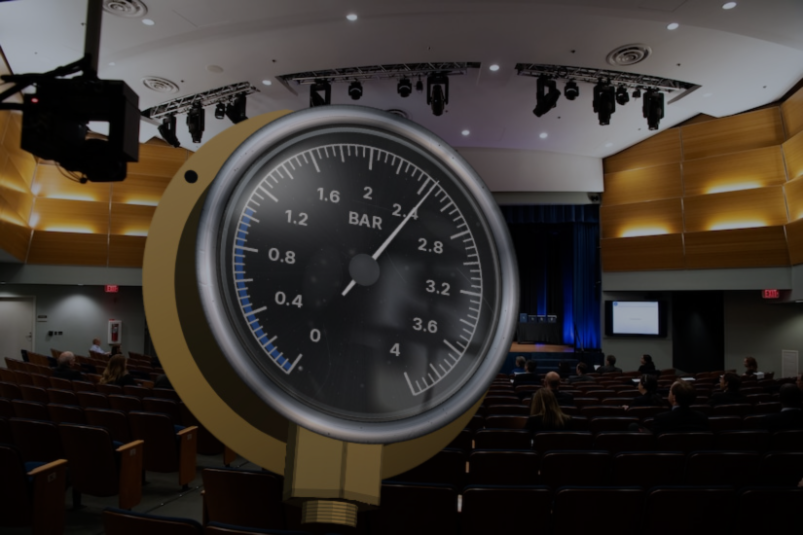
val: 2.45bar
